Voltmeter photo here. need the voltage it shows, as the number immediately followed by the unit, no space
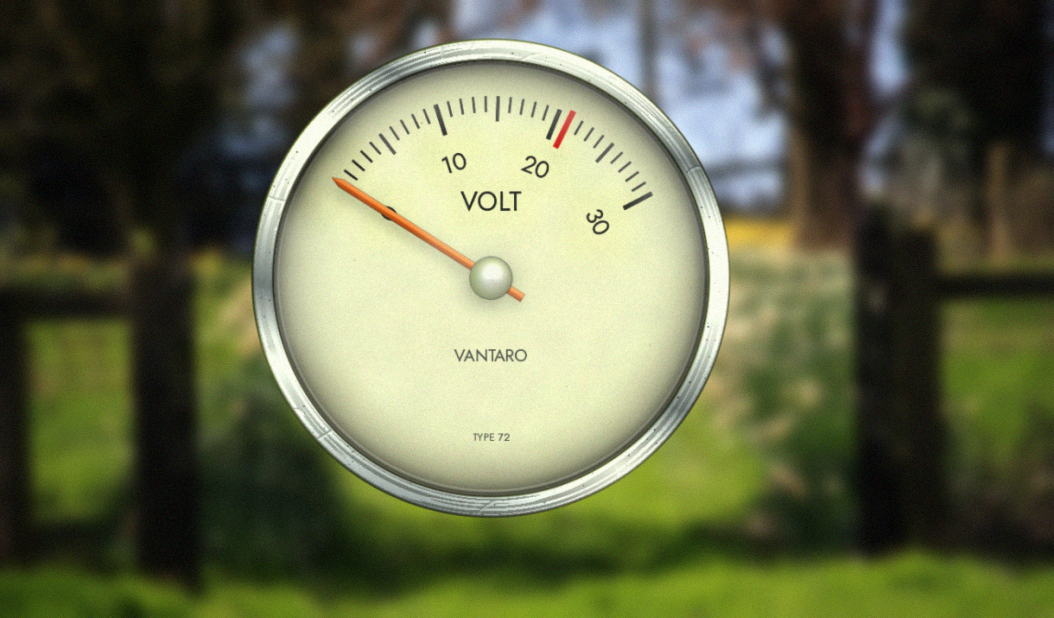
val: 0V
